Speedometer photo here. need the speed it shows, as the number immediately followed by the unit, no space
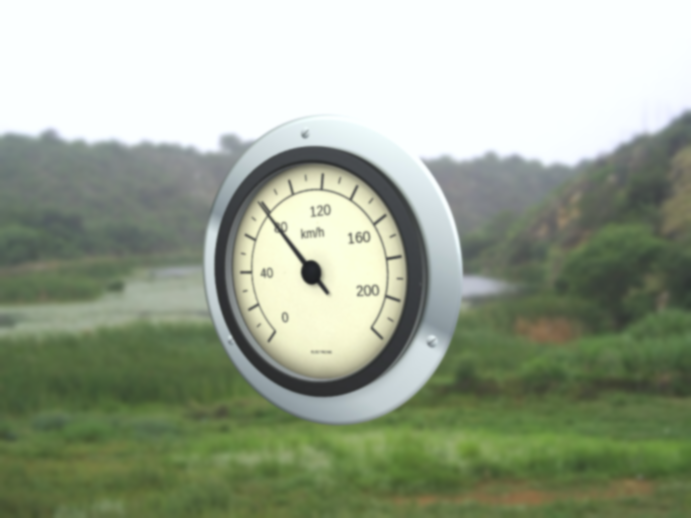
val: 80km/h
